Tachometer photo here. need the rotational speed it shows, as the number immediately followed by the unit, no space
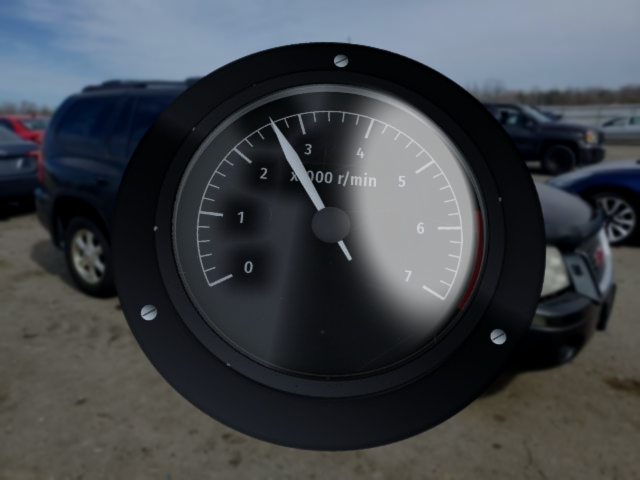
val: 2600rpm
